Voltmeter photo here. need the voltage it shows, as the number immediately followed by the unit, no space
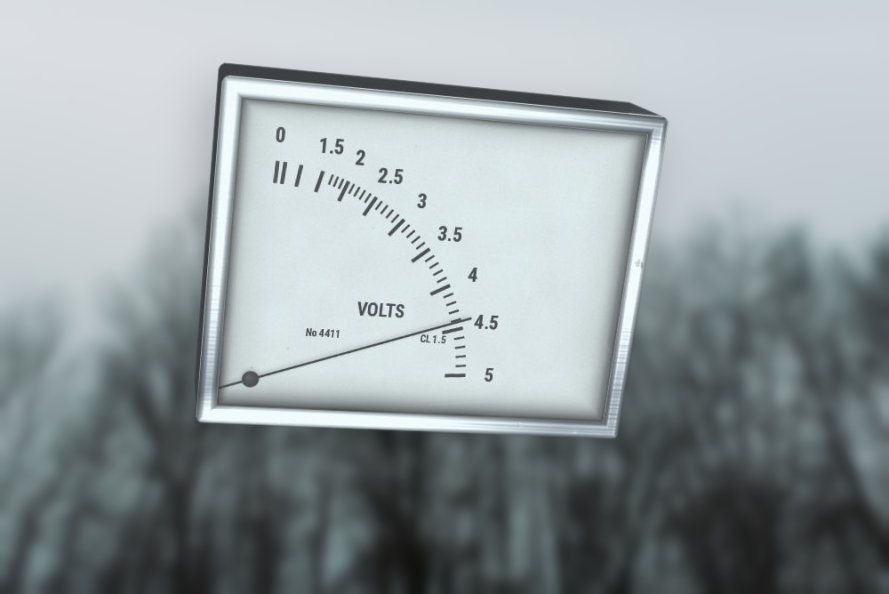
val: 4.4V
